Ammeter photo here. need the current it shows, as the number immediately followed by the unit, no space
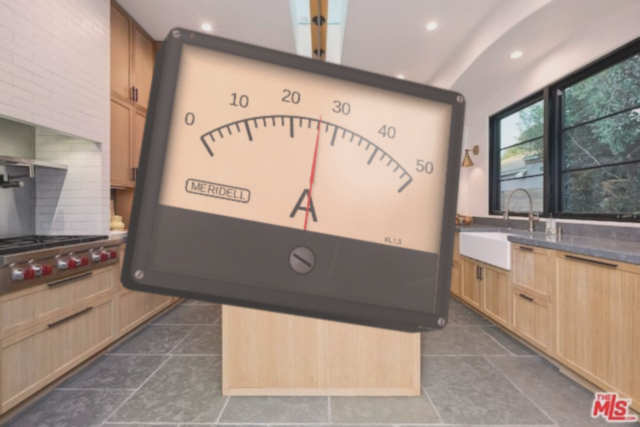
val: 26A
